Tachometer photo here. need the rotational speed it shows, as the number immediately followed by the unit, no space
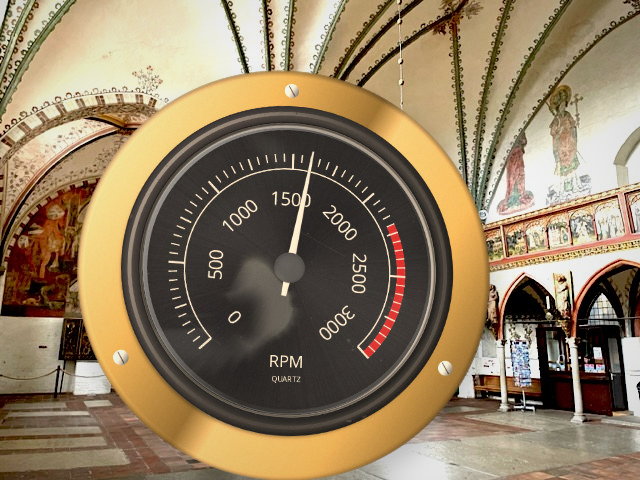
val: 1600rpm
